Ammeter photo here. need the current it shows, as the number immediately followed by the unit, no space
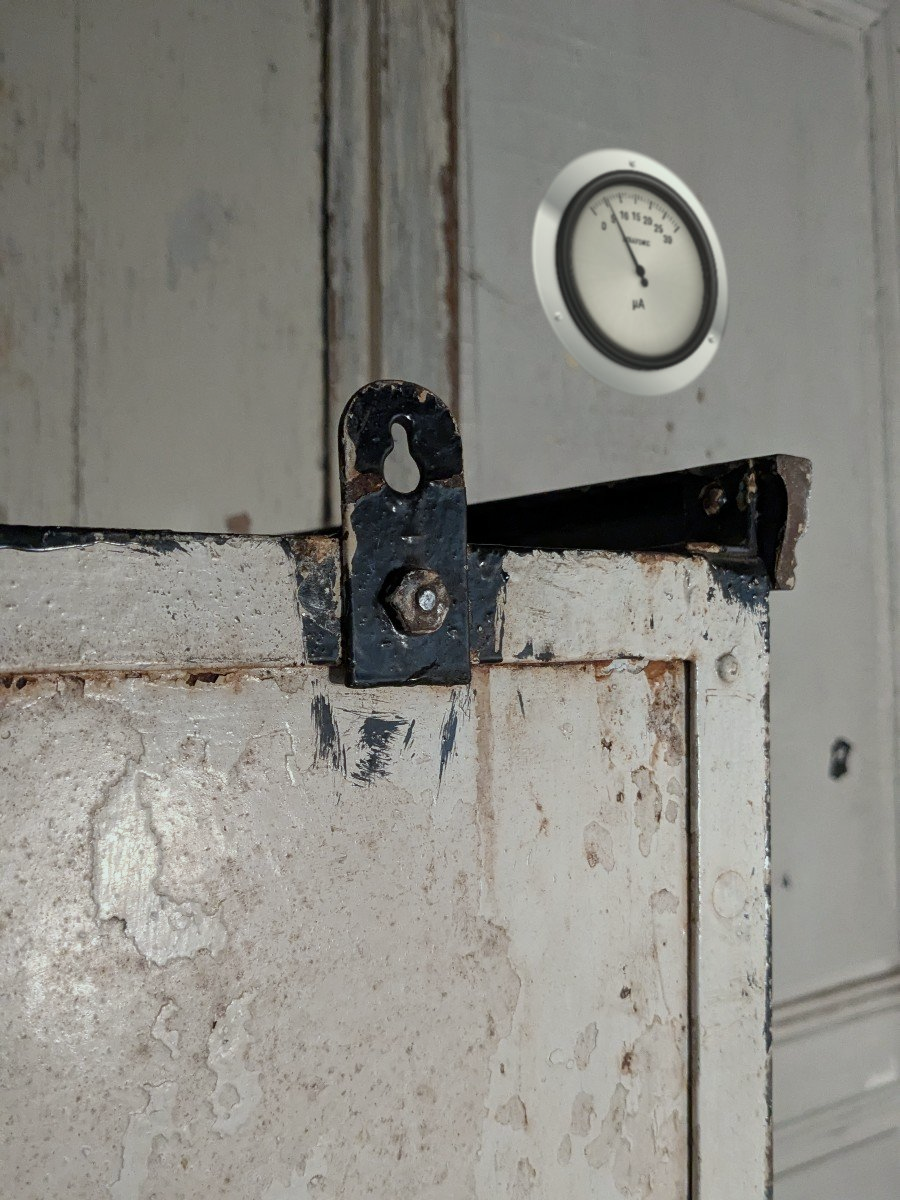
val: 5µA
